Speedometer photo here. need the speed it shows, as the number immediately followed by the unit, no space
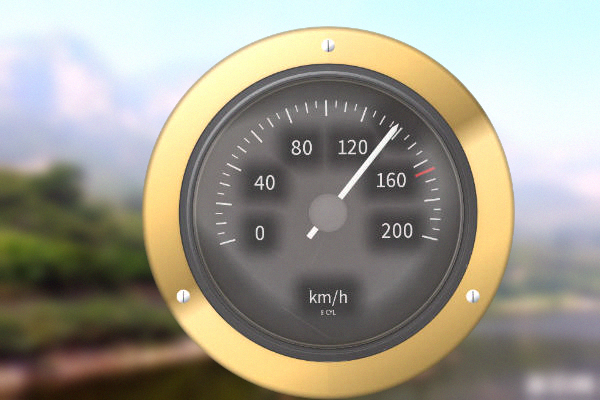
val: 137.5km/h
